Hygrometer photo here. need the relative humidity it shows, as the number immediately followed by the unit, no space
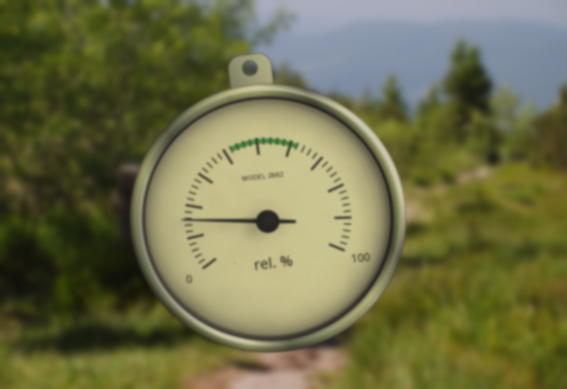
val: 16%
